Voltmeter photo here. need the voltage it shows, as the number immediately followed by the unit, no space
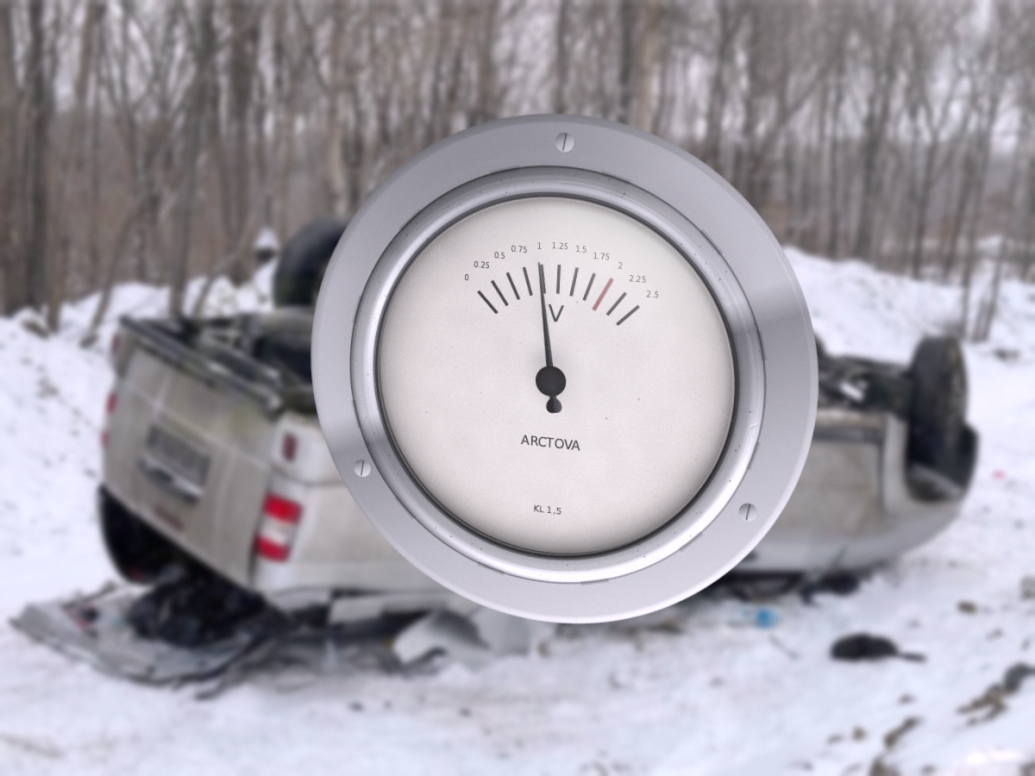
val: 1V
